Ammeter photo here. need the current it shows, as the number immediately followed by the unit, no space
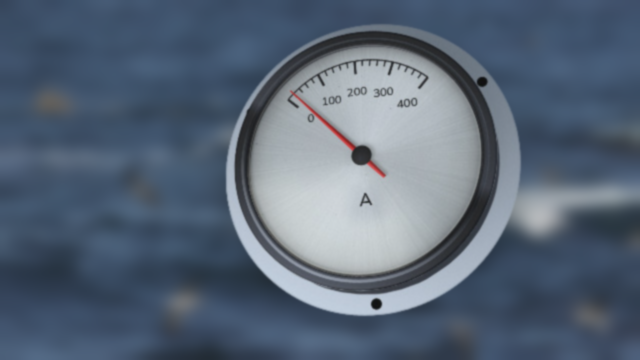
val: 20A
